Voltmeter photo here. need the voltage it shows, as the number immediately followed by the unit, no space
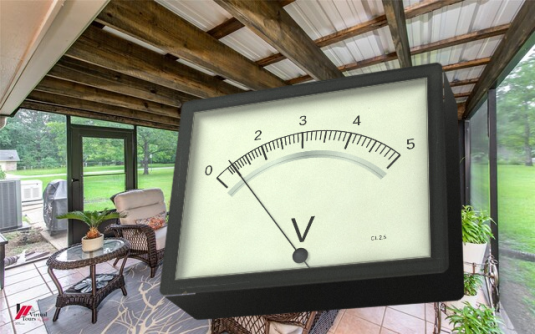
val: 1V
